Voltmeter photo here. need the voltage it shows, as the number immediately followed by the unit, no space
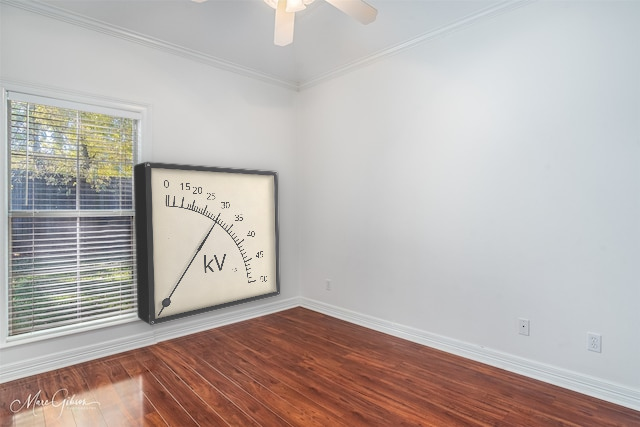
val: 30kV
